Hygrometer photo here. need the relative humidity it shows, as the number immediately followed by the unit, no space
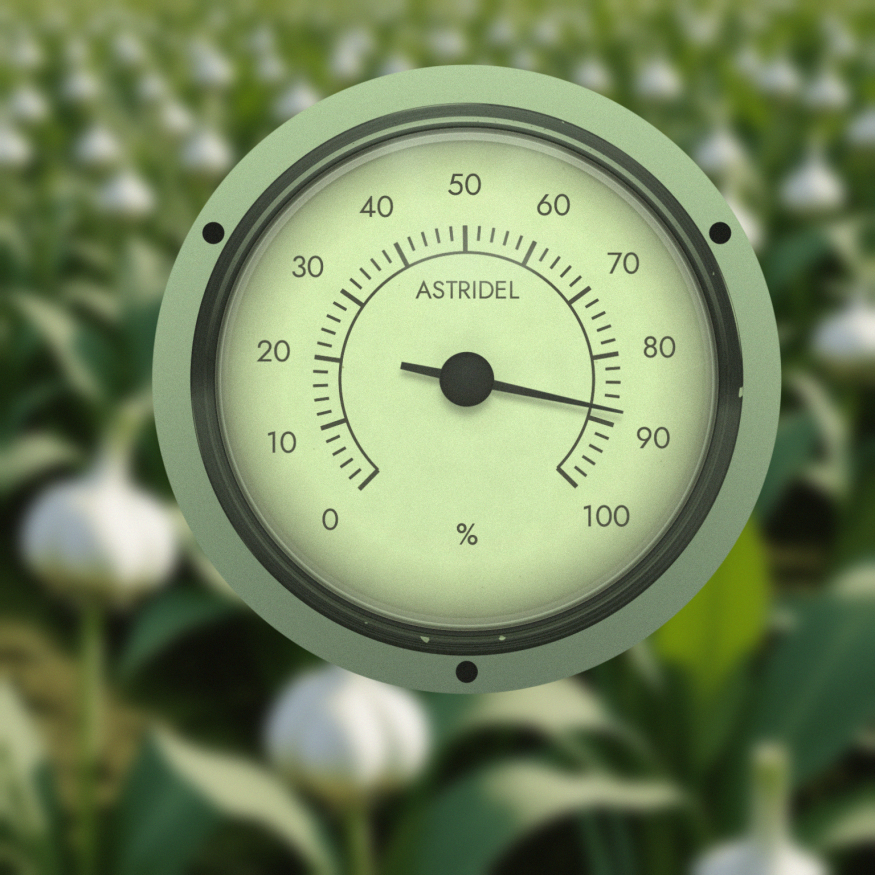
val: 88%
